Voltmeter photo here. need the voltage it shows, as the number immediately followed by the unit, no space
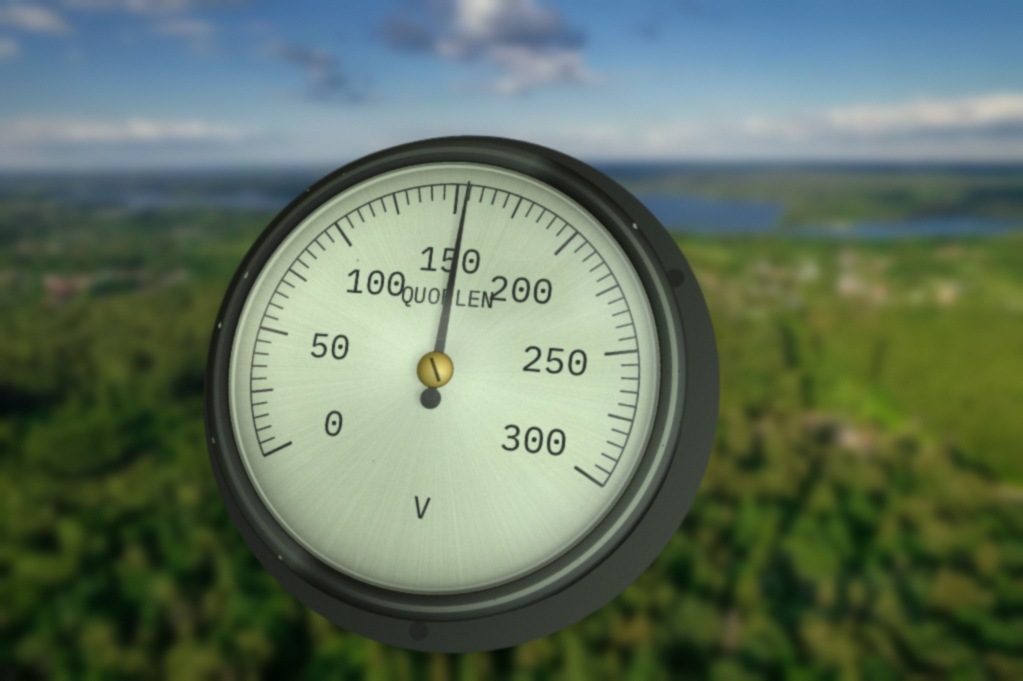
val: 155V
